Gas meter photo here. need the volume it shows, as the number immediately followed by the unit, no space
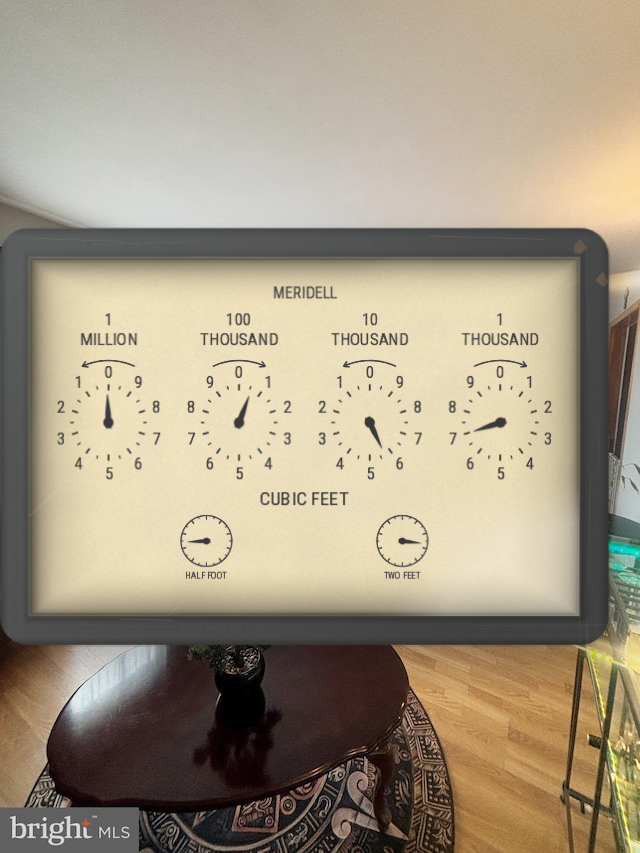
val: 5700ft³
